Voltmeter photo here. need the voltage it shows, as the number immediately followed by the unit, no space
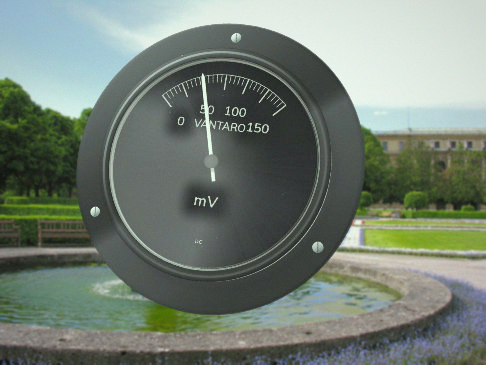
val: 50mV
